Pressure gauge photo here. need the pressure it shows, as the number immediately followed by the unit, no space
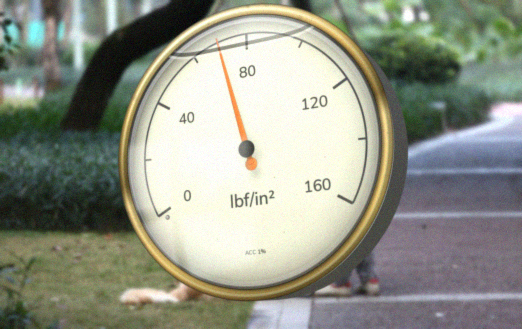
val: 70psi
